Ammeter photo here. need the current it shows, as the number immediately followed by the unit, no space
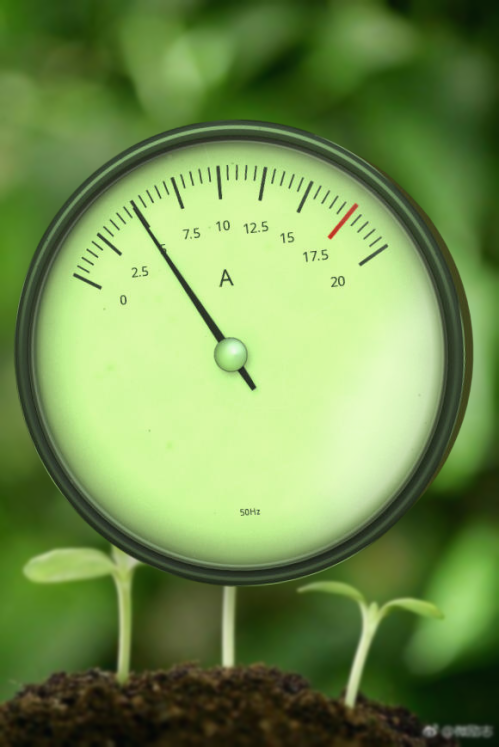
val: 5A
